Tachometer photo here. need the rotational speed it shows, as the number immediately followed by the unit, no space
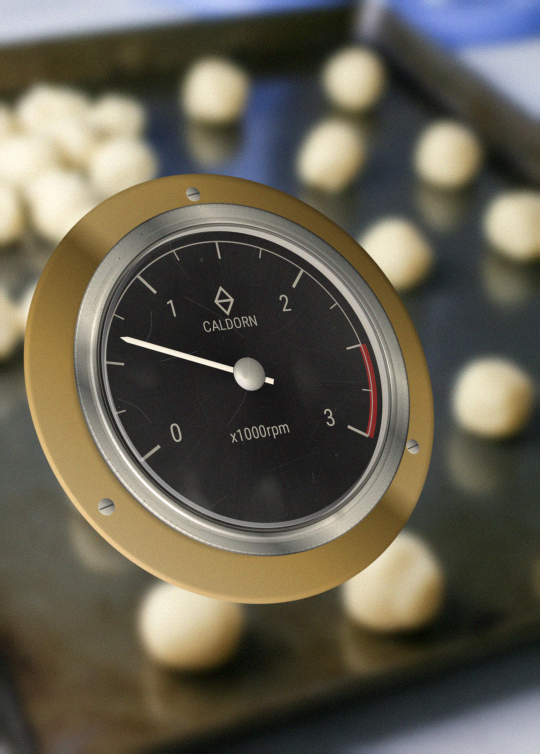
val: 625rpm
